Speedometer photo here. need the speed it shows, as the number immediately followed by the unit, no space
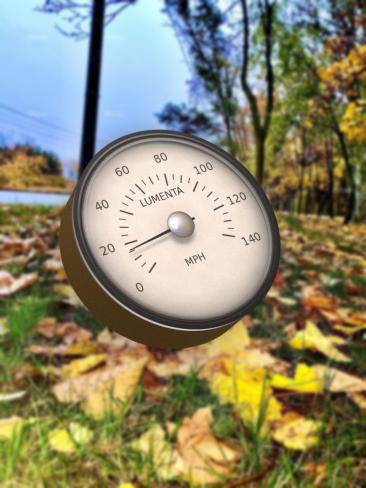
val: 15mph
